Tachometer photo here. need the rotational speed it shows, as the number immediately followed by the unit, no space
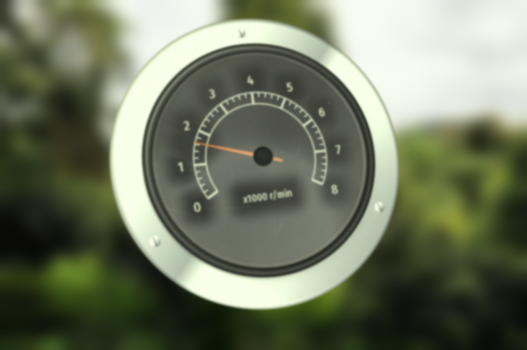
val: 1600rpm
